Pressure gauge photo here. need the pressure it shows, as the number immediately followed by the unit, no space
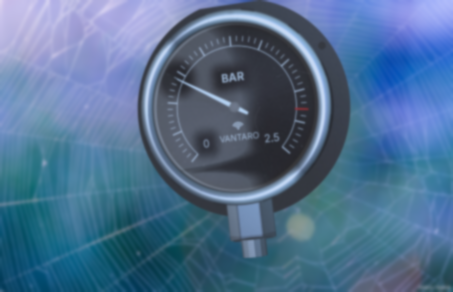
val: 0.7bar
